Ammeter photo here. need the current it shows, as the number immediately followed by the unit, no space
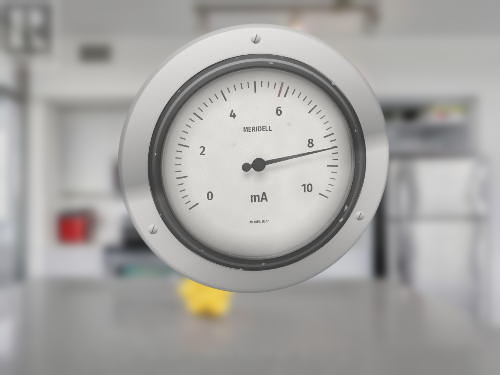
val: 8.4mA
